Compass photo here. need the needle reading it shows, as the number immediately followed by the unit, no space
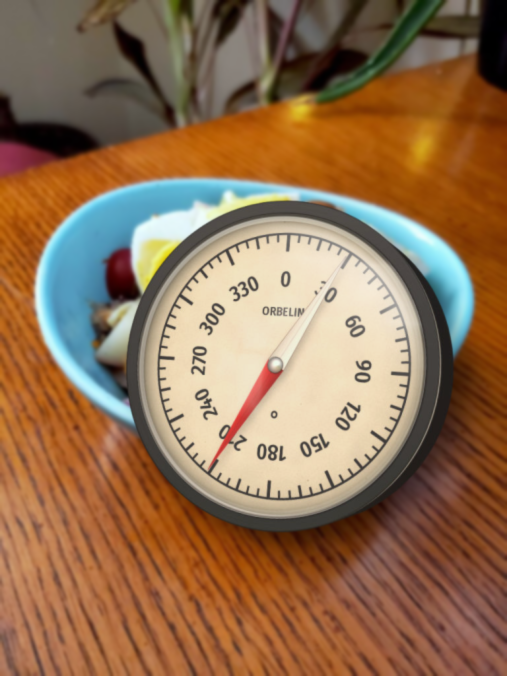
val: 210°
